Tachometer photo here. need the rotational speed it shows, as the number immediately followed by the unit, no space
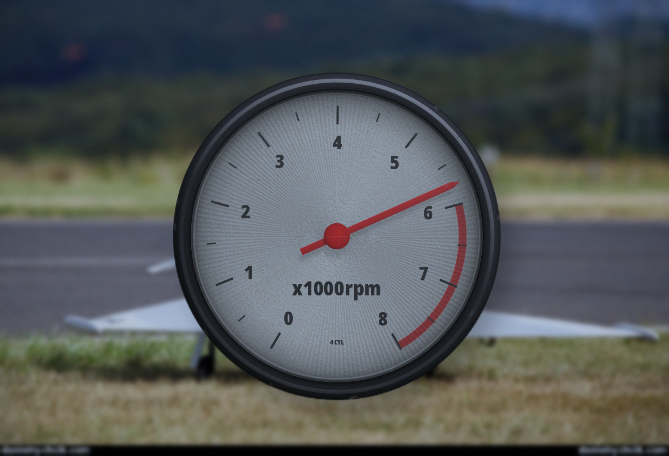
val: 5750rpm
